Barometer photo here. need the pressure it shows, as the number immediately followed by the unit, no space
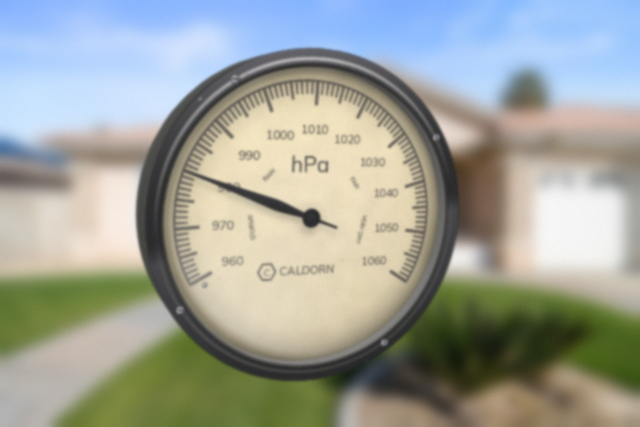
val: 980hPa
